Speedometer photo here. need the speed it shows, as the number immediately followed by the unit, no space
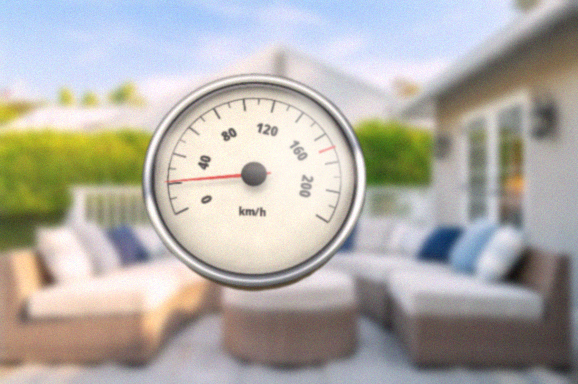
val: 20km/h
